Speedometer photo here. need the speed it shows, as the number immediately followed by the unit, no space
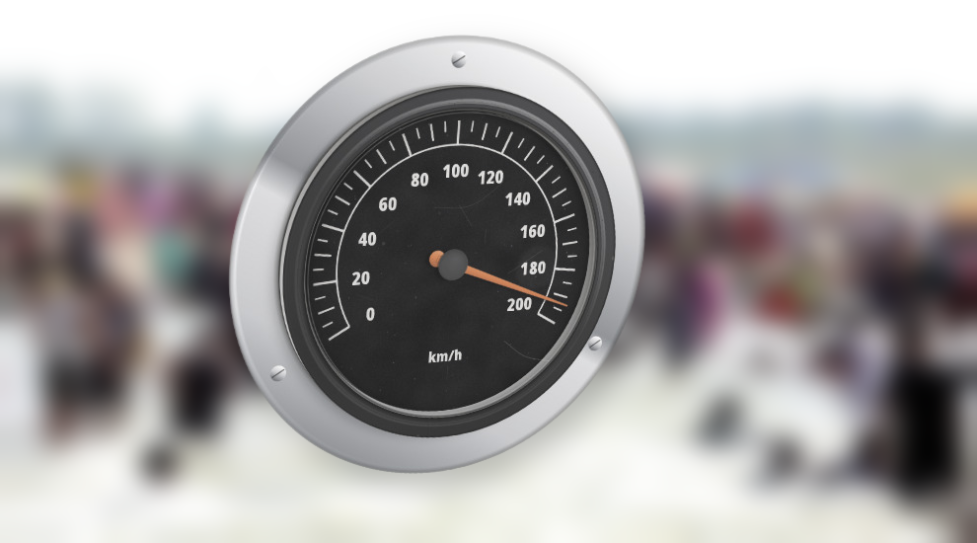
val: 192.5km/h
